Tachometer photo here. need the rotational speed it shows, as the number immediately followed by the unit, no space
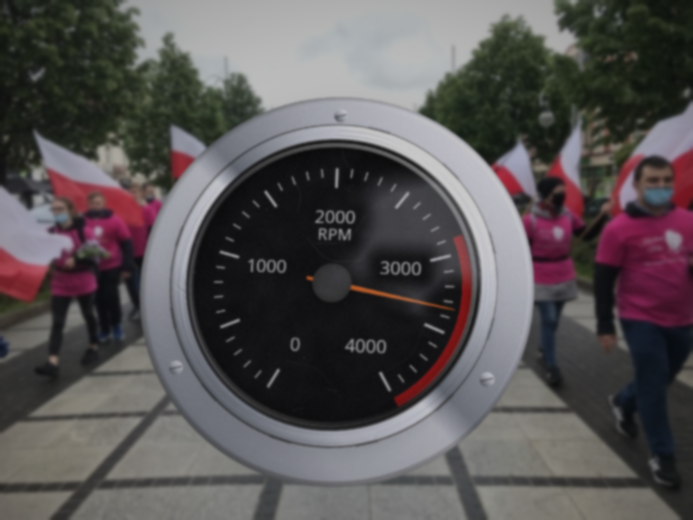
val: 3350rpm
